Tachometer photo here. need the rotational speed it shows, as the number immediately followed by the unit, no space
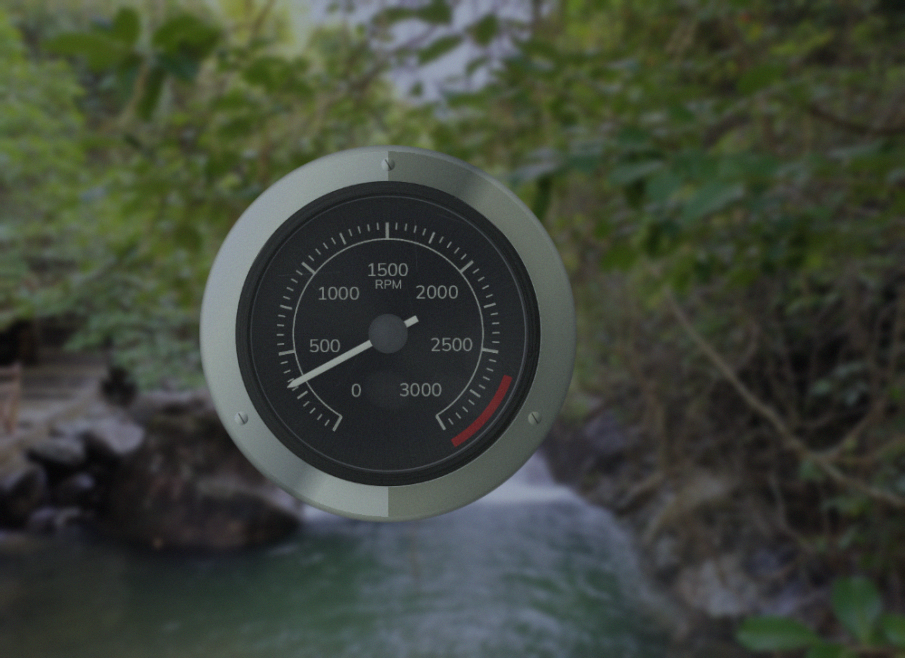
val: 325rpm
